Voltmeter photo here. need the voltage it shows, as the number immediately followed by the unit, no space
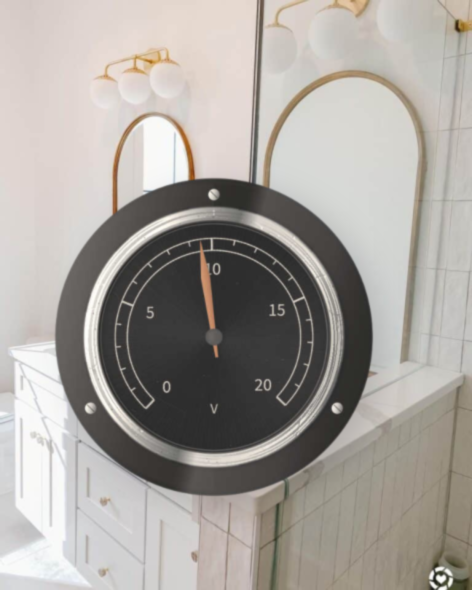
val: 9.5V
